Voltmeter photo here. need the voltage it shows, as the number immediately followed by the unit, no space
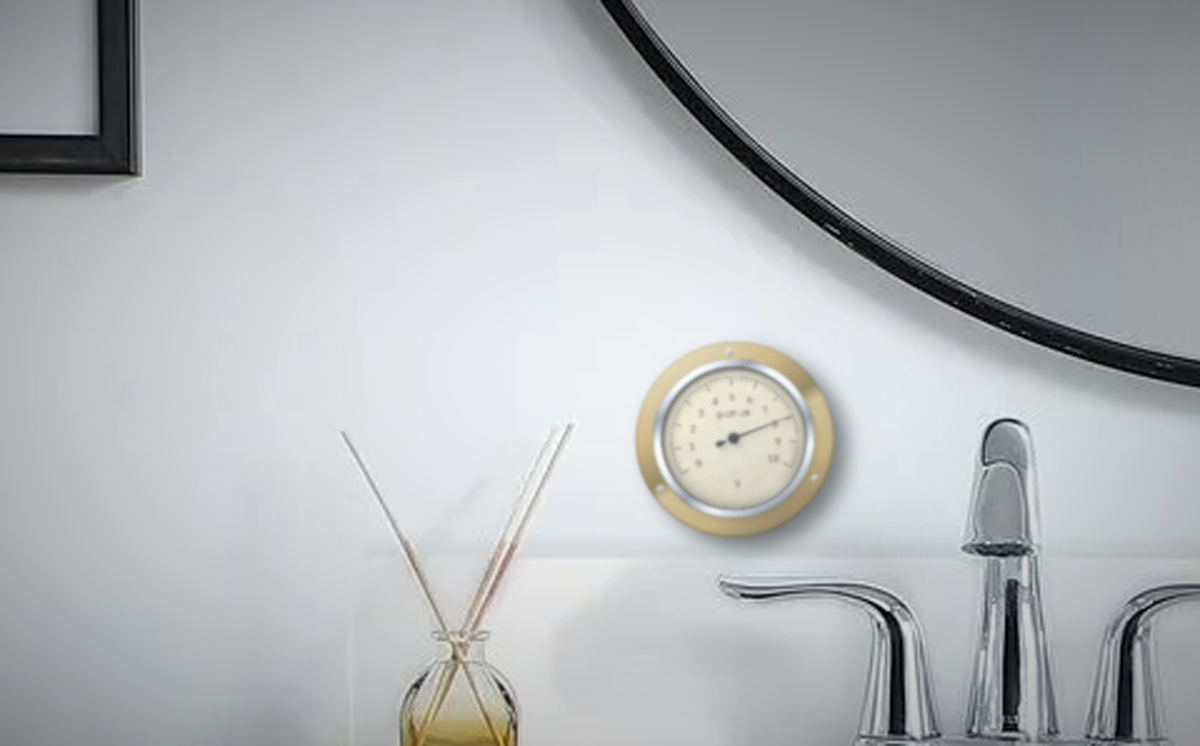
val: 8V
